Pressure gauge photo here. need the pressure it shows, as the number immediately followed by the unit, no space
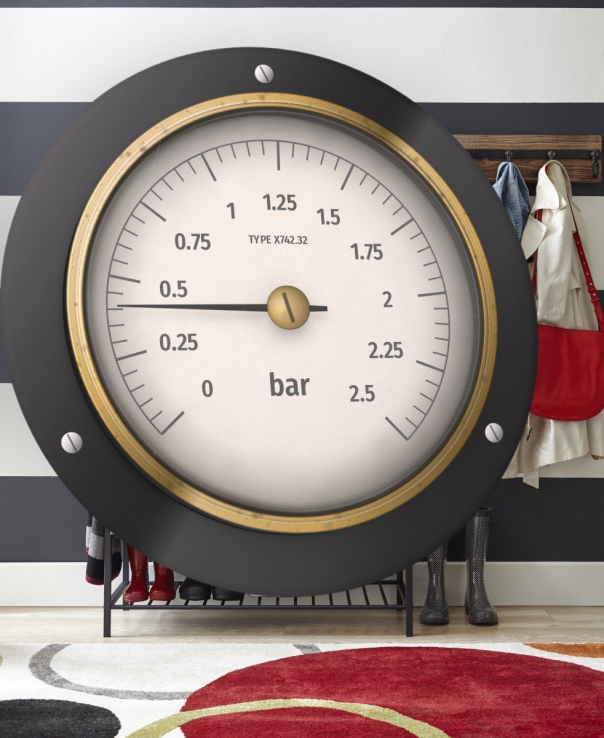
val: 0.4bar
